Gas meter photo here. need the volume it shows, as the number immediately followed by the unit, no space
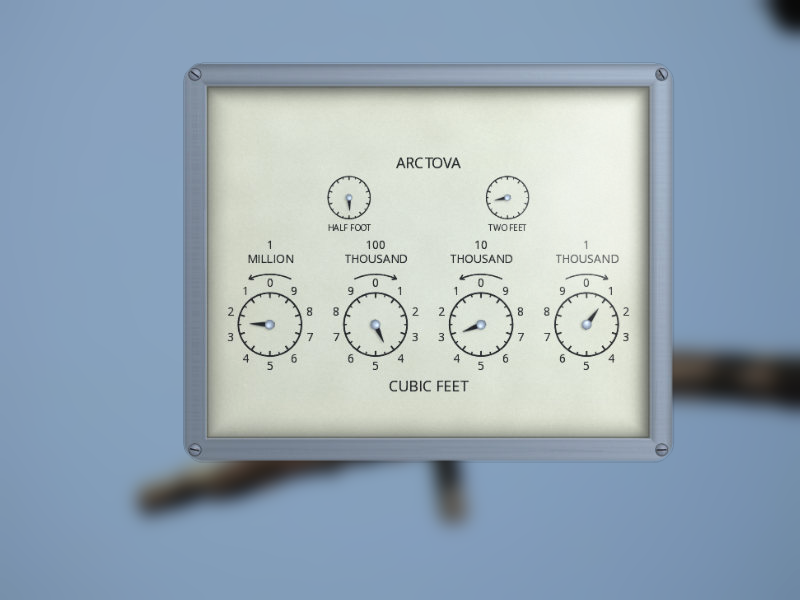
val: 243100ft³
